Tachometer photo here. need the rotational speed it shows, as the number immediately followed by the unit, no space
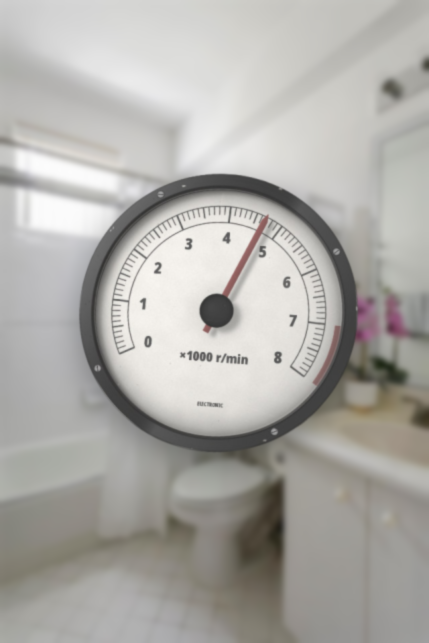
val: 4700rpm
